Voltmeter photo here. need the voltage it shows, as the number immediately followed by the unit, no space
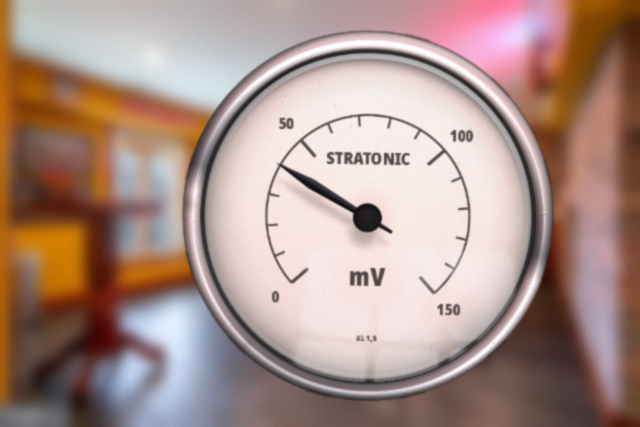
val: 40mV
